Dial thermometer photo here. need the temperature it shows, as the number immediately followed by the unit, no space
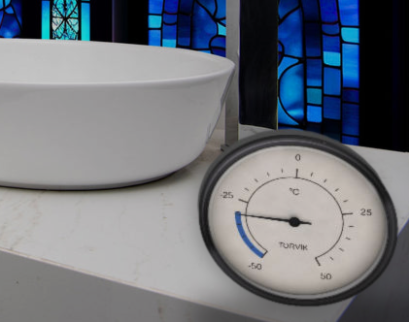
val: -30°C
